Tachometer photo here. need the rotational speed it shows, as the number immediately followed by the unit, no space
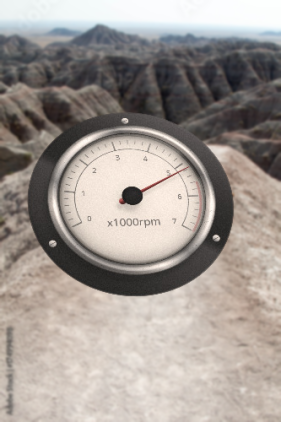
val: 5200rpm
